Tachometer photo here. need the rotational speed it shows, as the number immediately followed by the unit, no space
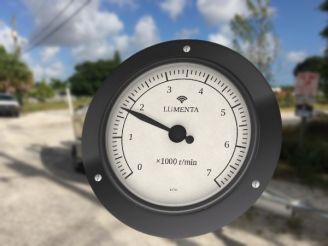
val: 1700rpm
